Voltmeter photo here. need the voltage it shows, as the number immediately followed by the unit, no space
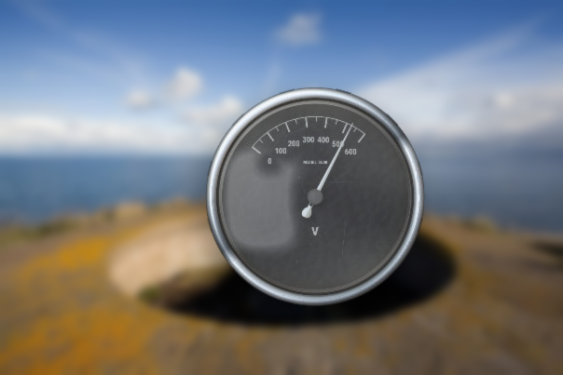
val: 525V
